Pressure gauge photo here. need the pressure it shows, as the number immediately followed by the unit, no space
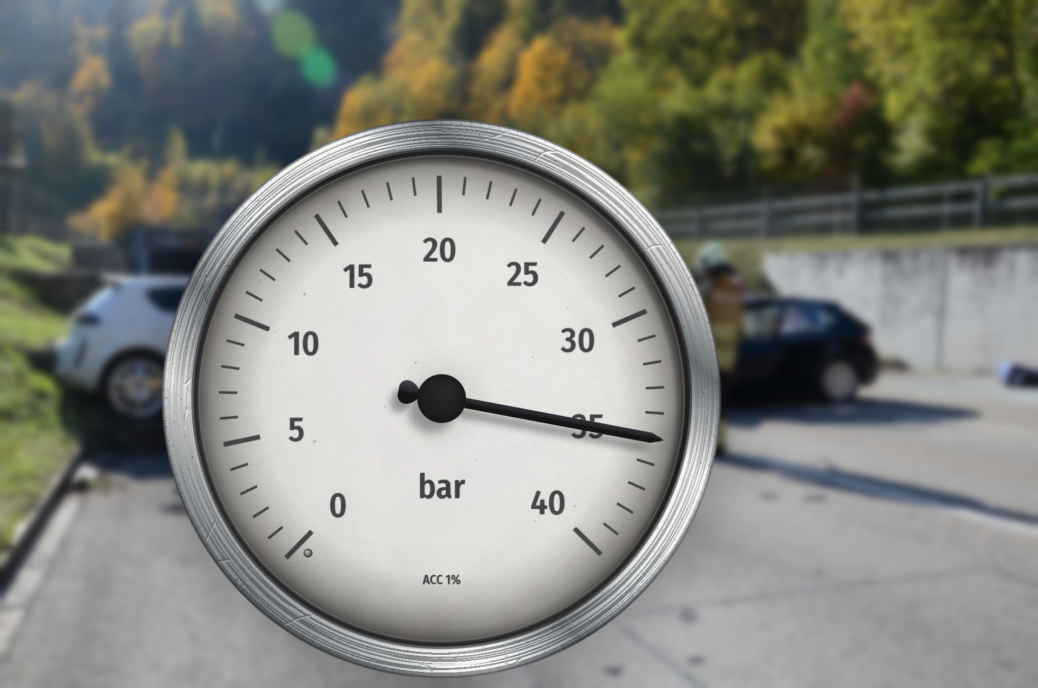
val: 35bar
